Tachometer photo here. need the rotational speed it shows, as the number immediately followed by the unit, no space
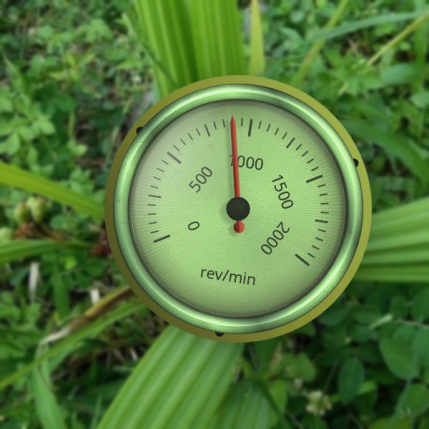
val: 900rpm
